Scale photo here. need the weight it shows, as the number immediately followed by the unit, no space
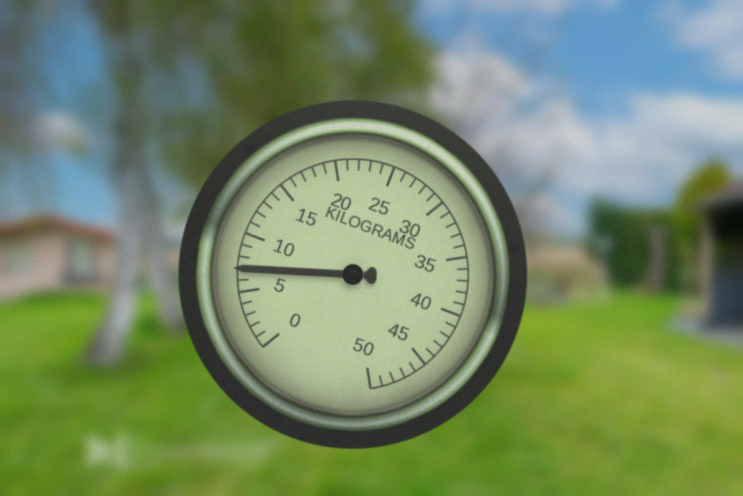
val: 7kg
